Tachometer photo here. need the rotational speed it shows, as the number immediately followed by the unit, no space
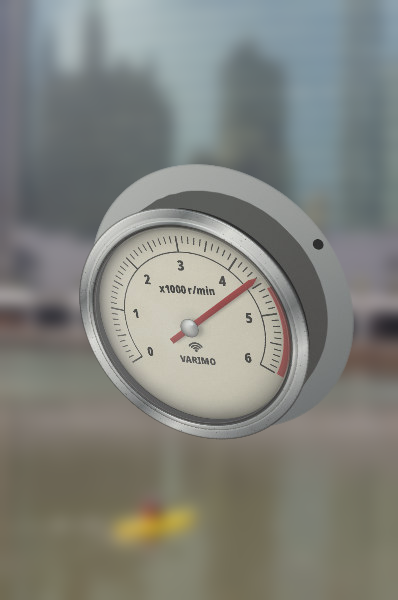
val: 4400rpm
